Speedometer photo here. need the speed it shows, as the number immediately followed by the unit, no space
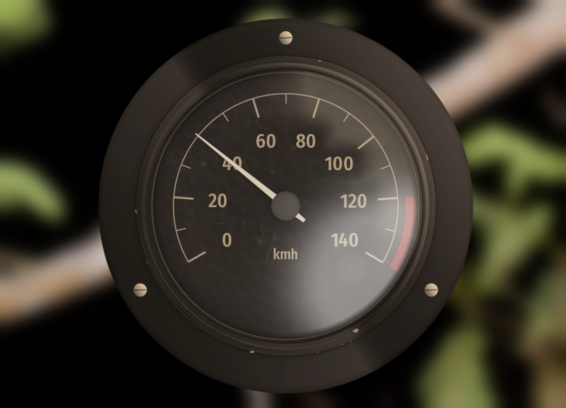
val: 40km/h
